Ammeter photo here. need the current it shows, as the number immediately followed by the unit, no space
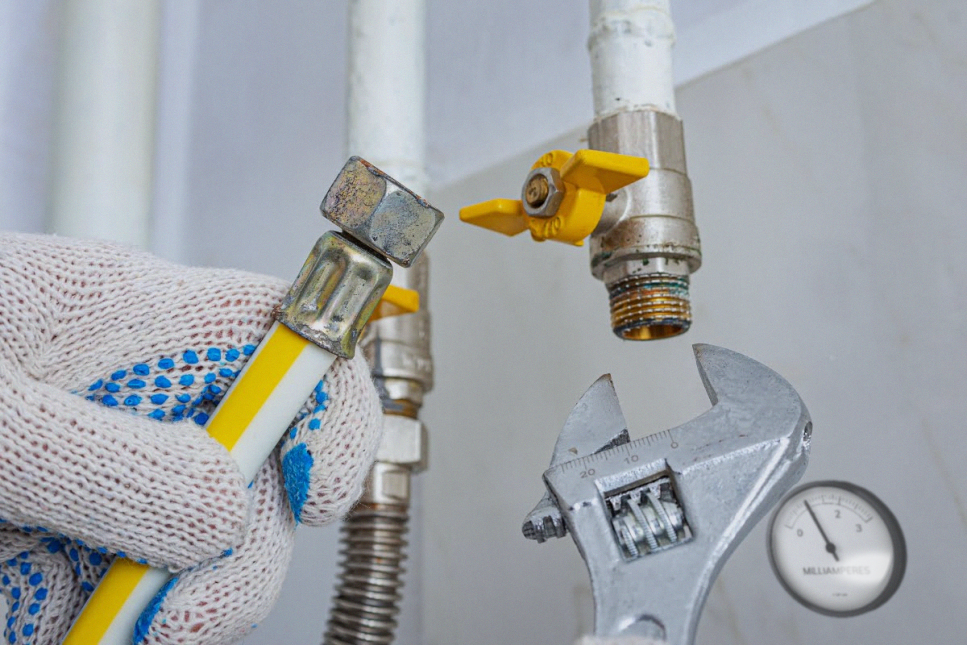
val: 1mA
